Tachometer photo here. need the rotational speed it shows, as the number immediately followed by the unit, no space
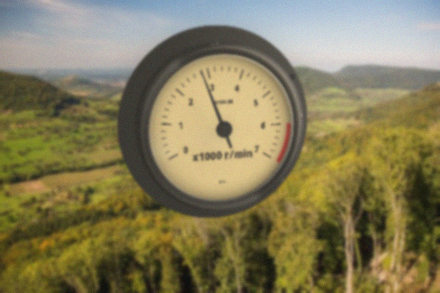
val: 2800rpm
